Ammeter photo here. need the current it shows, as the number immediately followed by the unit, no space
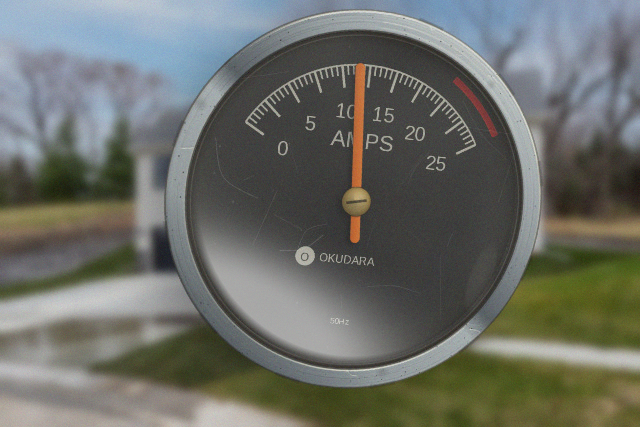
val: 11.5A
